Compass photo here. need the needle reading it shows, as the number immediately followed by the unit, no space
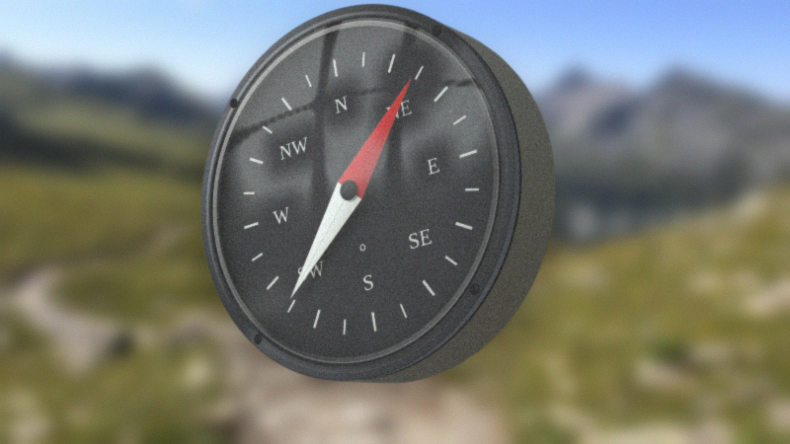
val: 45°
